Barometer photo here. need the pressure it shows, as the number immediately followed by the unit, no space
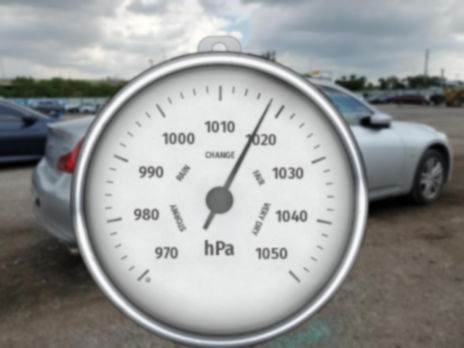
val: 1018hPa
